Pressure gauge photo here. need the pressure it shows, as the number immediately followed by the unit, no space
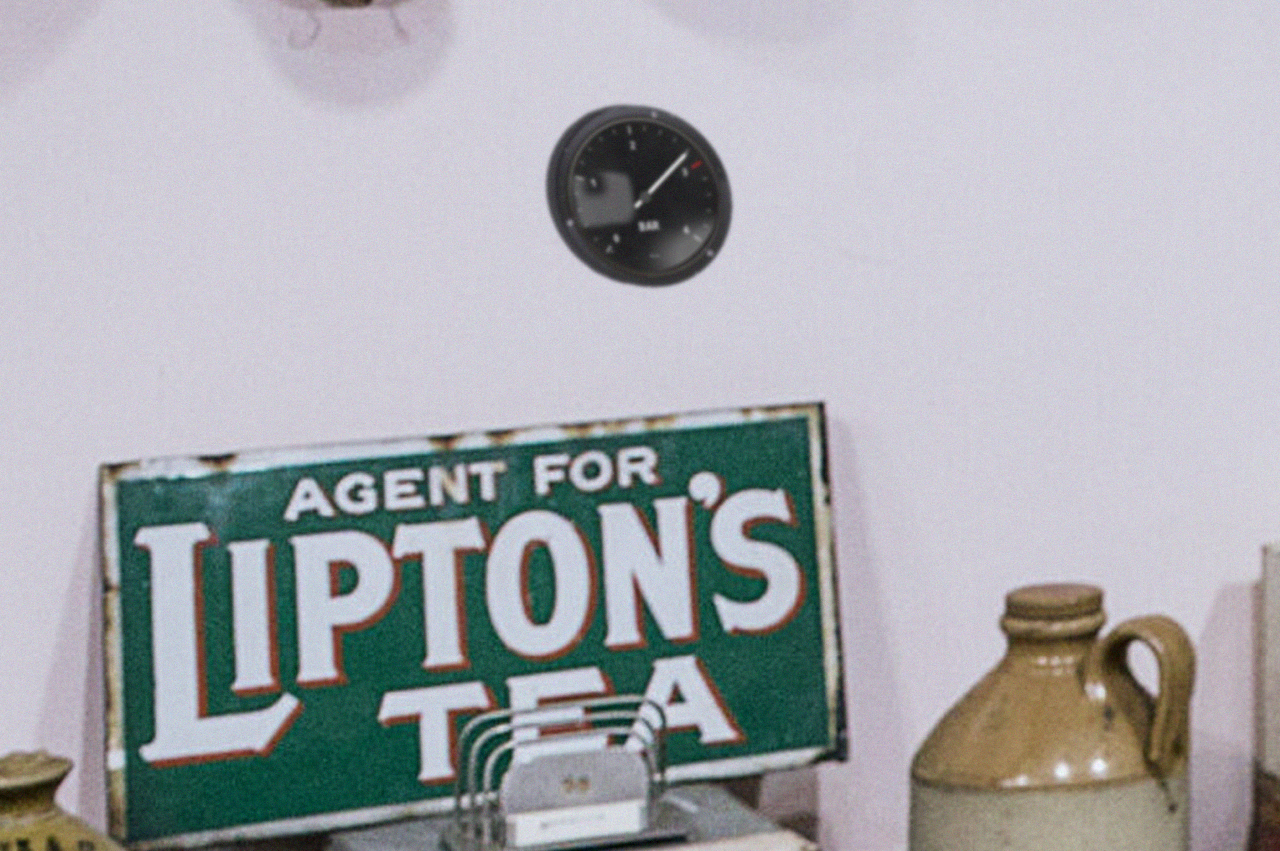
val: 2.8bar
